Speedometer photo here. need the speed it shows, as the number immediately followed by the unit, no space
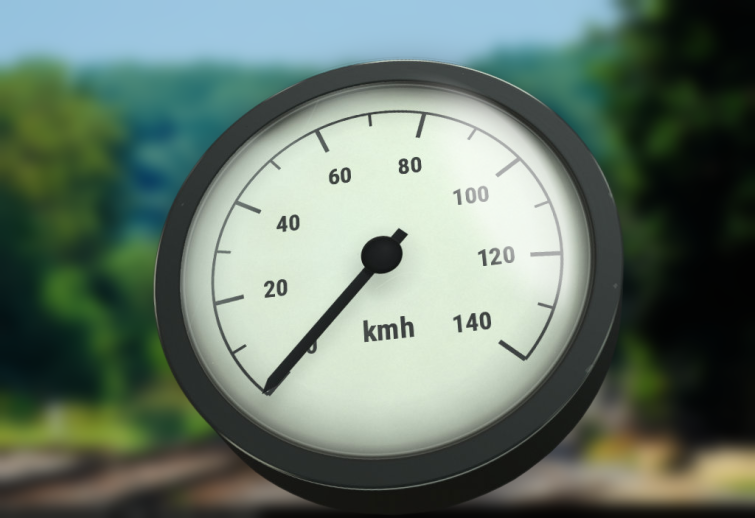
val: 0km/h
